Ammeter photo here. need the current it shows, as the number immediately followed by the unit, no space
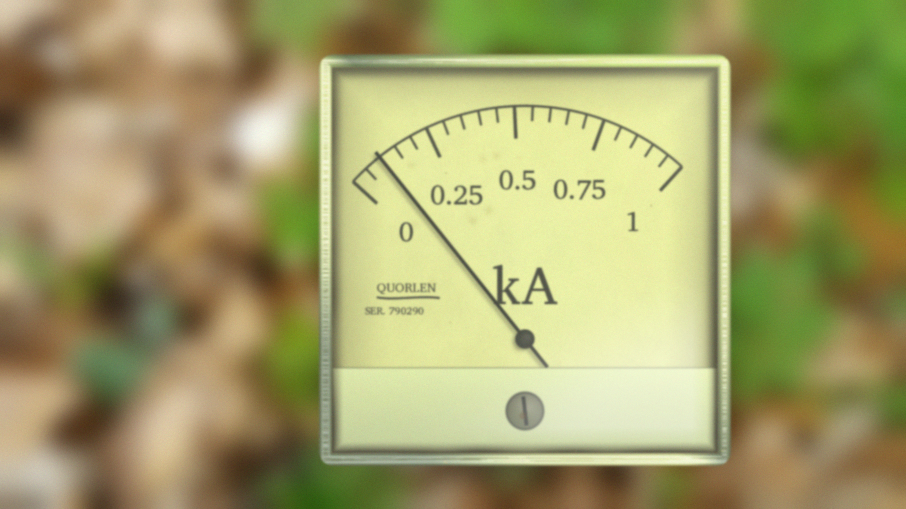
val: 0.1kA
